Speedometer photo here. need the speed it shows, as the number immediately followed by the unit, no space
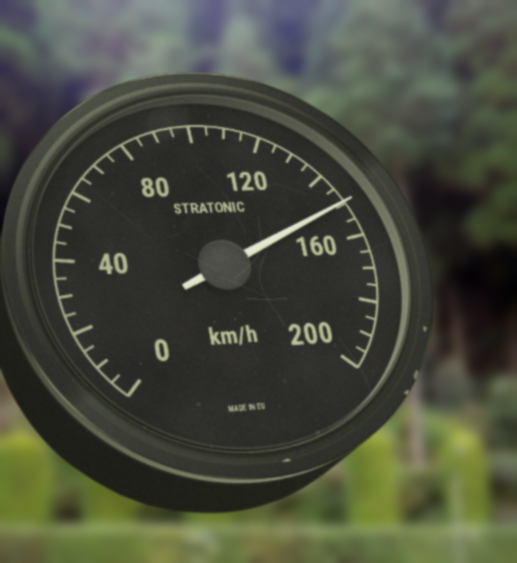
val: 150km/h
